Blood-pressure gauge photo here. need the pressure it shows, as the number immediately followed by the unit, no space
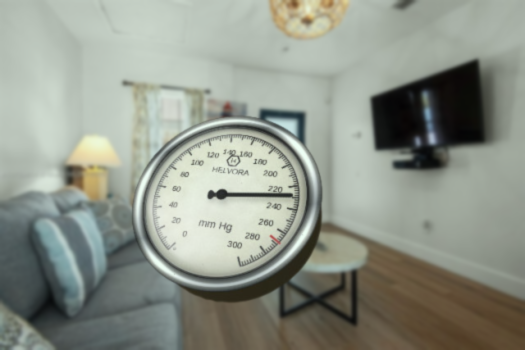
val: 230mmHg
